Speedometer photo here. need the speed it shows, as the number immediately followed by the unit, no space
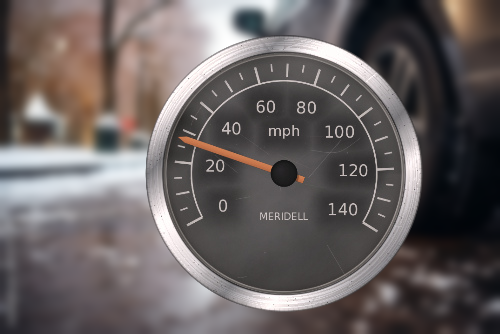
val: 27.5mph
